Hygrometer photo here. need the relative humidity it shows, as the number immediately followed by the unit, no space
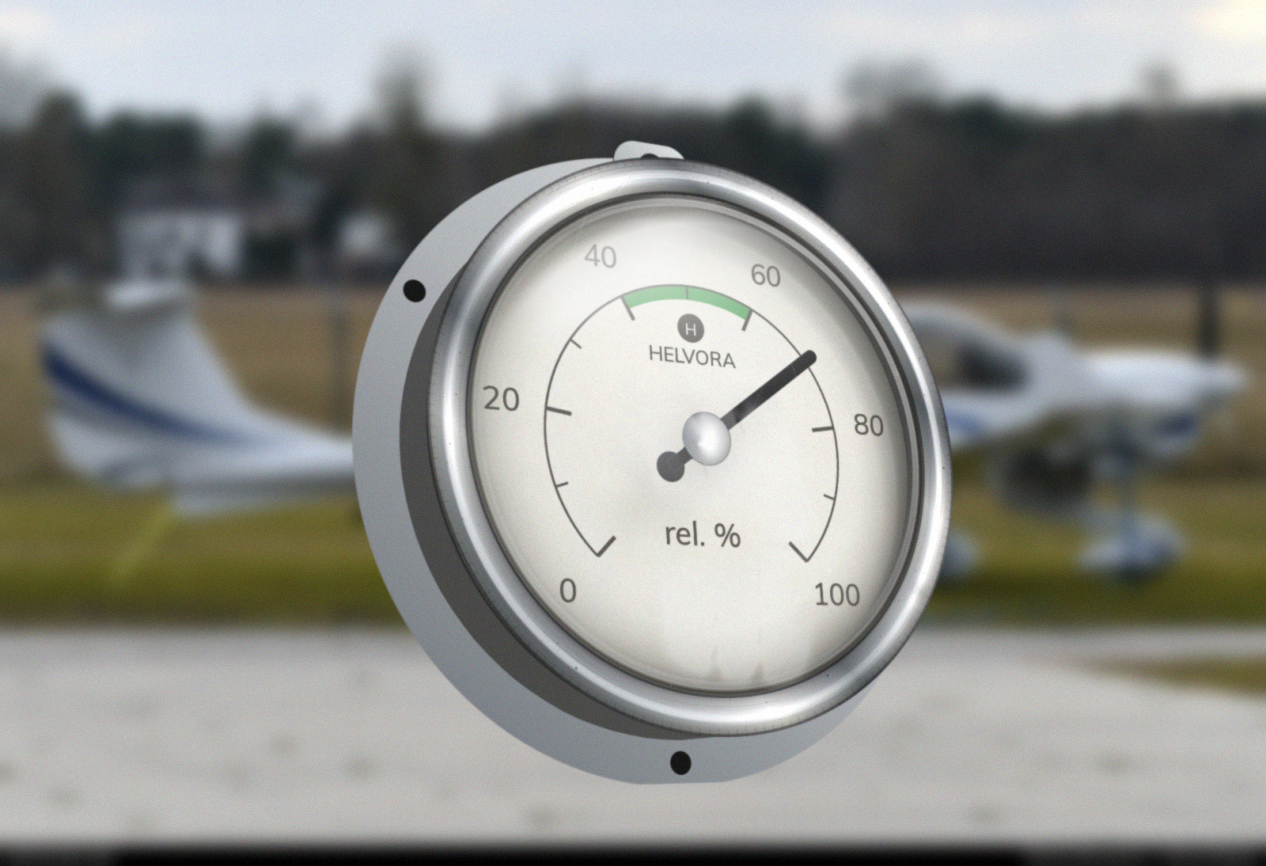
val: 70%
